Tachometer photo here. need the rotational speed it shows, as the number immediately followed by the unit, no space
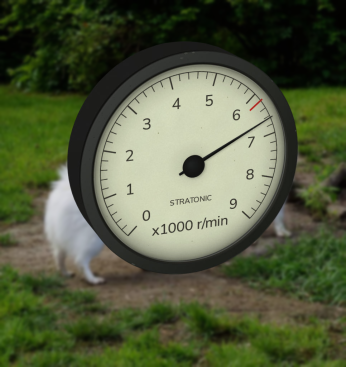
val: 6600rpm
